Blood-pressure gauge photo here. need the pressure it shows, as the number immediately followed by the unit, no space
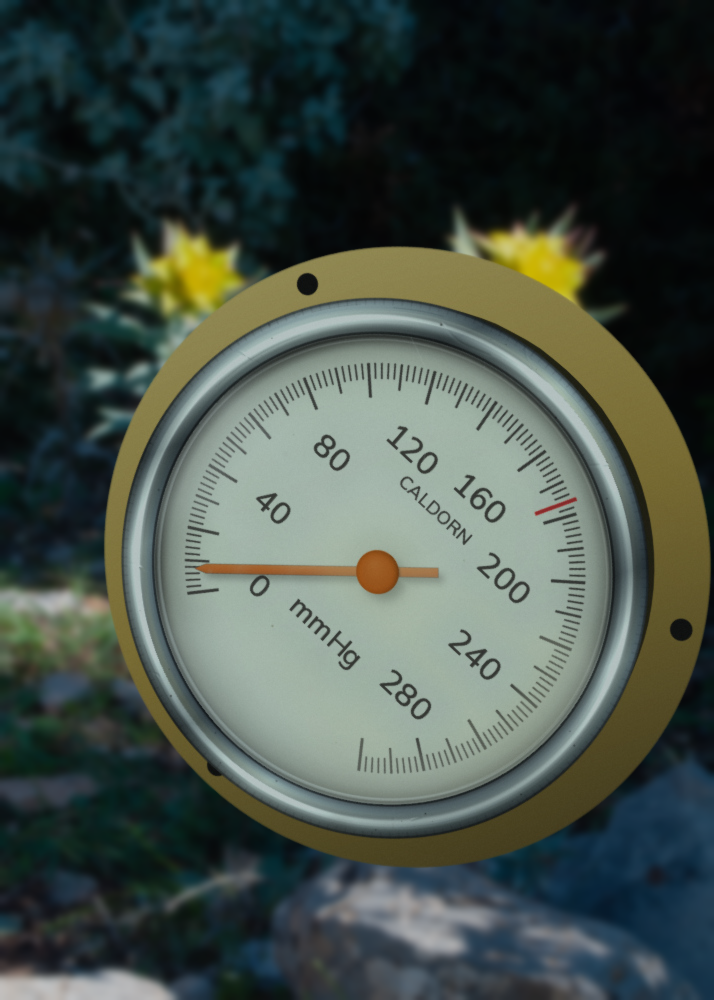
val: 8mmHg
